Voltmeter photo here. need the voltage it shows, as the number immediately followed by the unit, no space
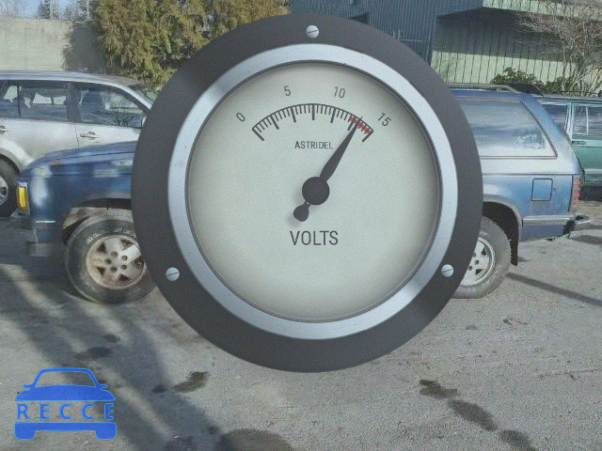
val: 13V
